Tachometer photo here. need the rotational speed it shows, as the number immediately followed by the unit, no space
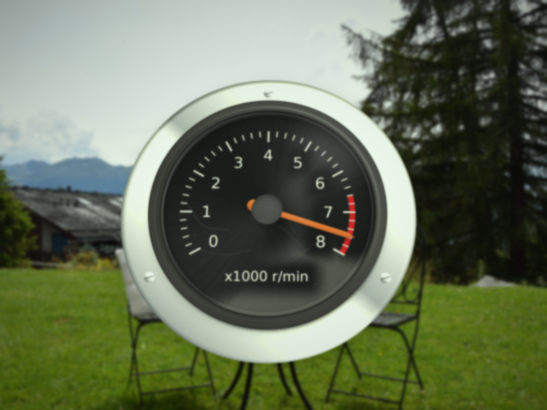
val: 7600rpm
